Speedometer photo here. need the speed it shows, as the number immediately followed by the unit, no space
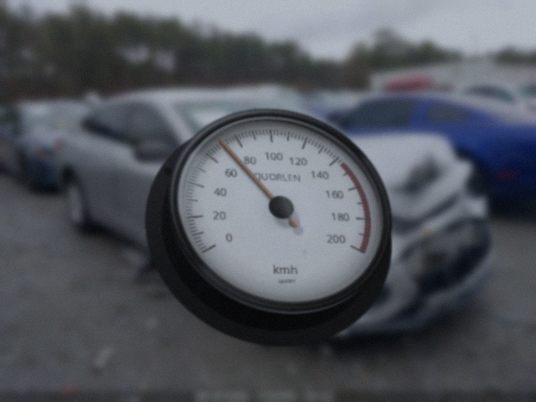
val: 70km/h
